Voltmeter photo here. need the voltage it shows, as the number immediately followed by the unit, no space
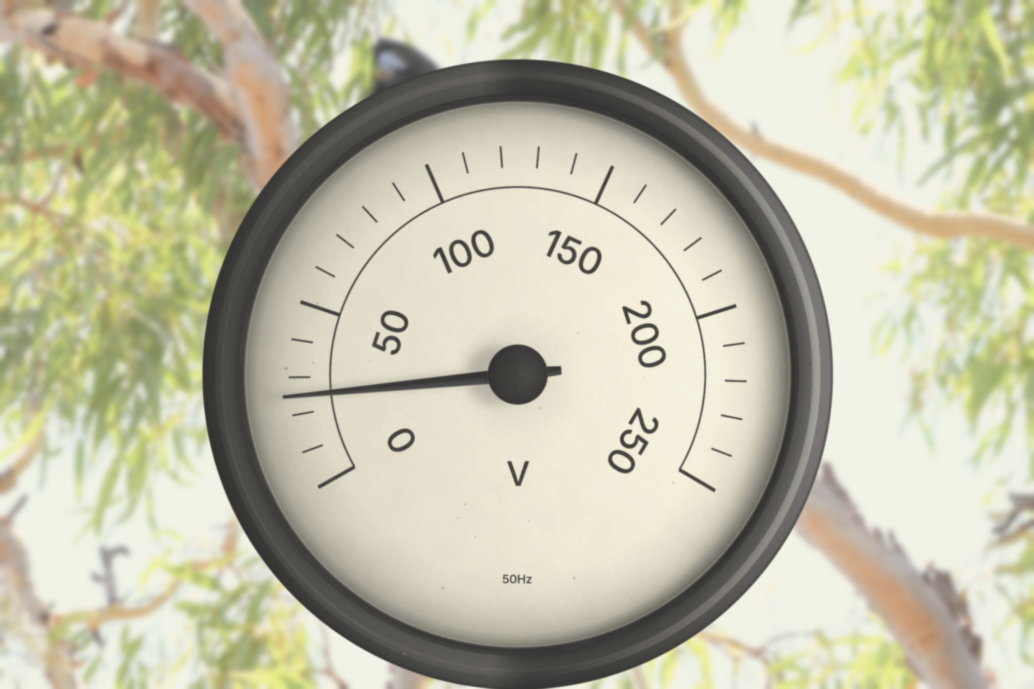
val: 25V
